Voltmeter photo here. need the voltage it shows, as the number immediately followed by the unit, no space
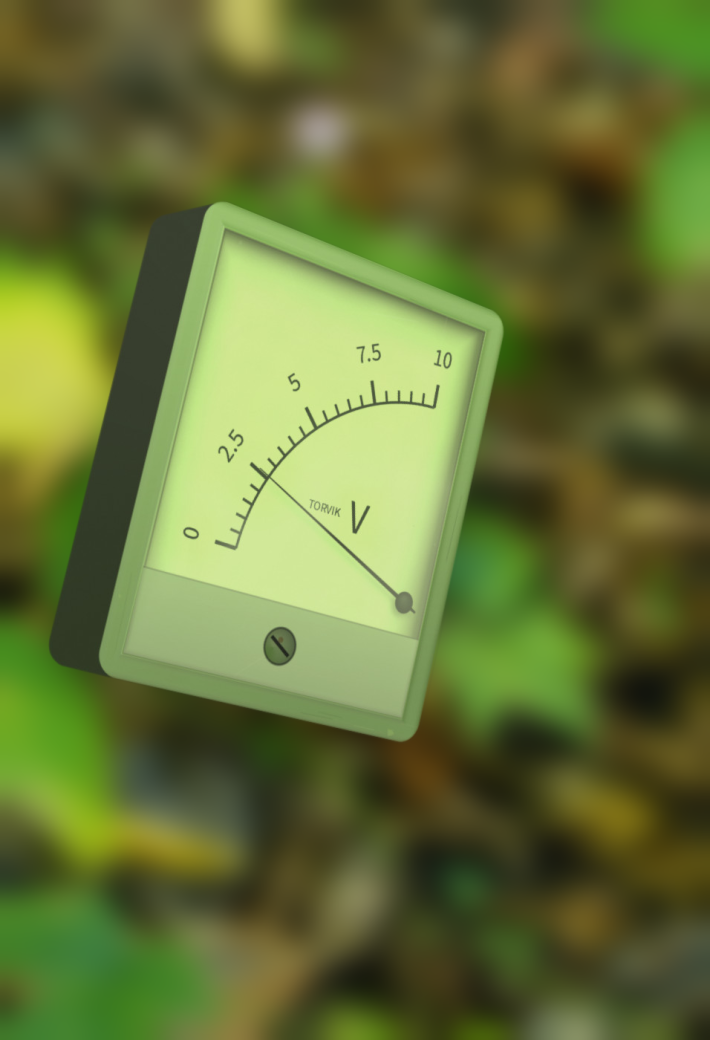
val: 2.5V
